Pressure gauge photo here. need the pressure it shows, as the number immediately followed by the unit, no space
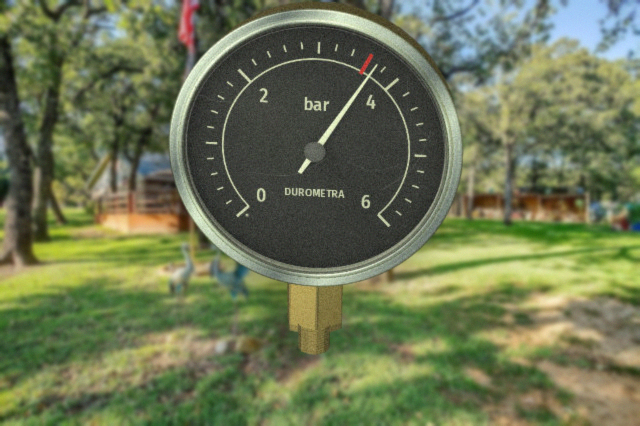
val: 3.7bar
